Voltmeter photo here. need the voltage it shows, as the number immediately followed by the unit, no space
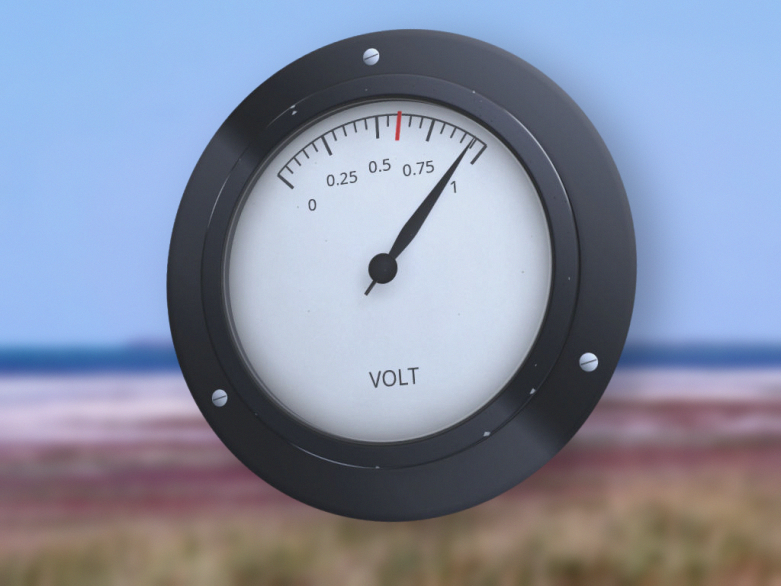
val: 0.95V
